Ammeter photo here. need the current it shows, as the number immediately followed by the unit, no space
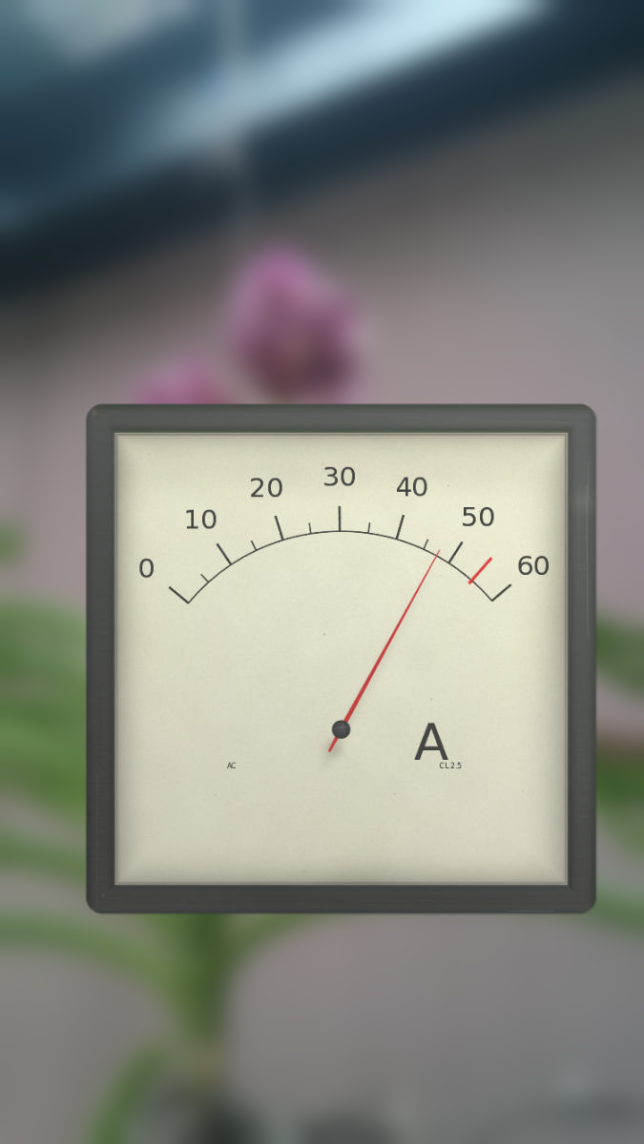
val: 47.5A
